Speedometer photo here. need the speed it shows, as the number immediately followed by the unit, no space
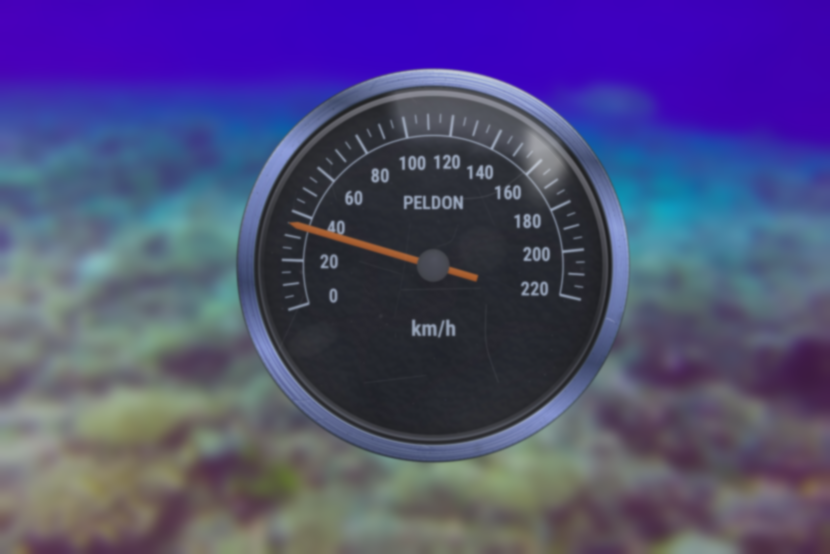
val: 35km/h
